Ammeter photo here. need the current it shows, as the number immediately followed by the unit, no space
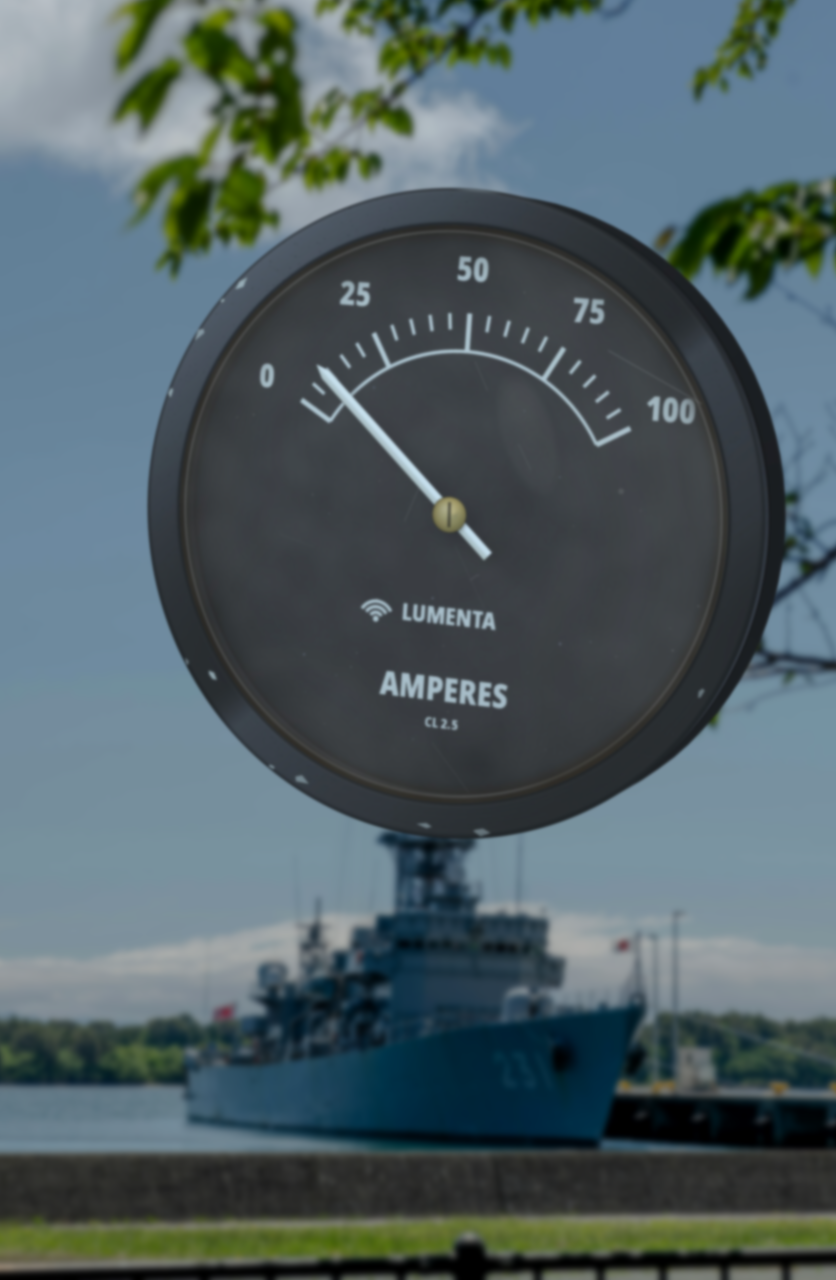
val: 10A
